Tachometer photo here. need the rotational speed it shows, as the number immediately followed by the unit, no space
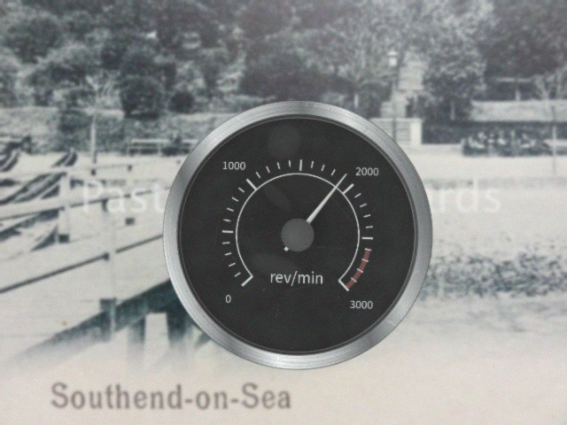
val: 1900rpm
